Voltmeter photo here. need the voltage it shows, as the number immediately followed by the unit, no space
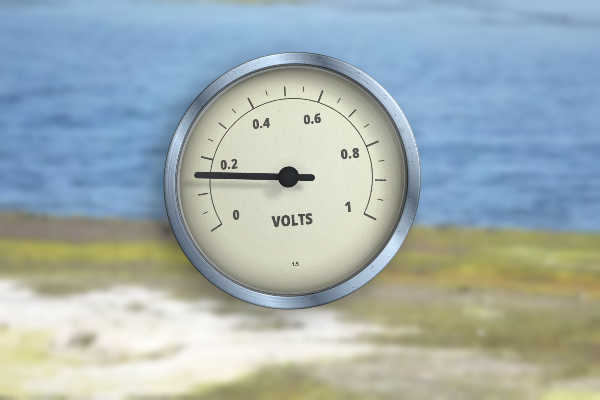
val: 0.15V
